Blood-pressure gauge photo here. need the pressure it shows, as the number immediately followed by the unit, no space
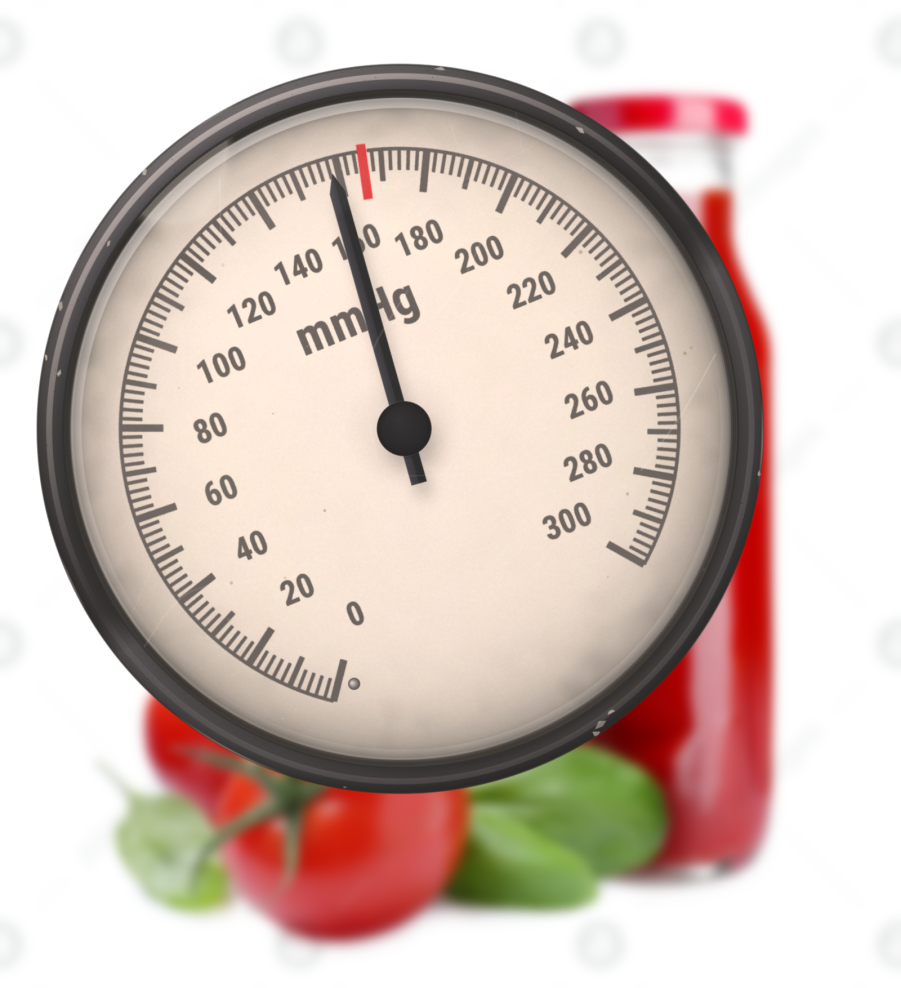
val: 158mmHg
